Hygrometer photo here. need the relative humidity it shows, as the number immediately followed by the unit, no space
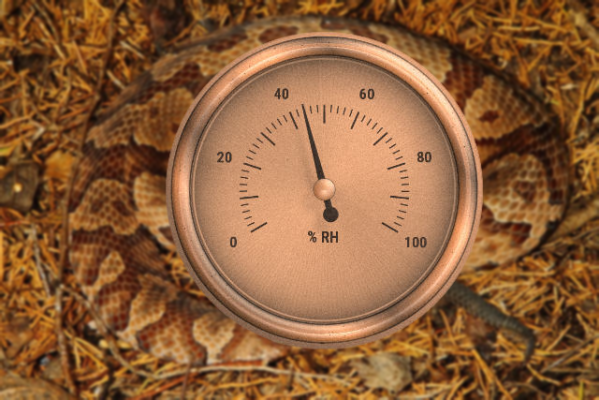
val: 44%
